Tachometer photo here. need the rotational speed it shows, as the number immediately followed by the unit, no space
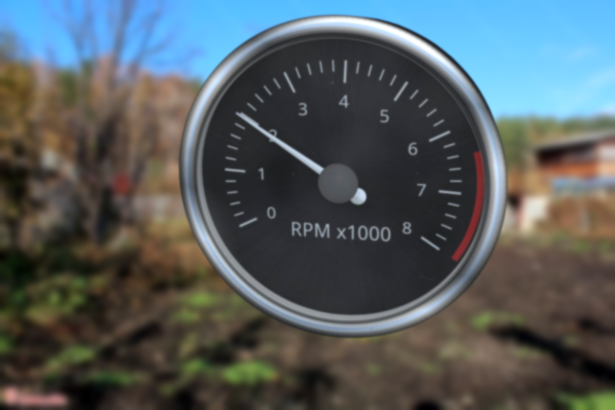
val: 2000rpm
